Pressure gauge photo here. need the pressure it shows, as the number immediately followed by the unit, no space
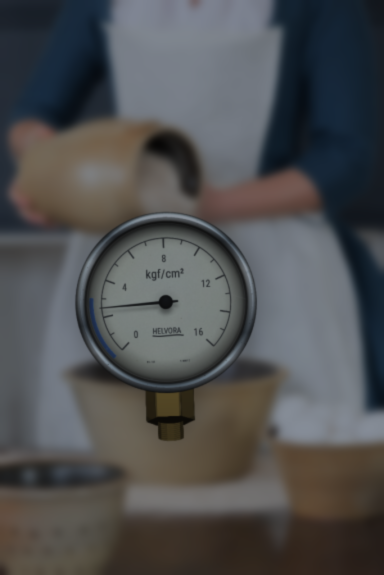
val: 2.5kg/cm²
